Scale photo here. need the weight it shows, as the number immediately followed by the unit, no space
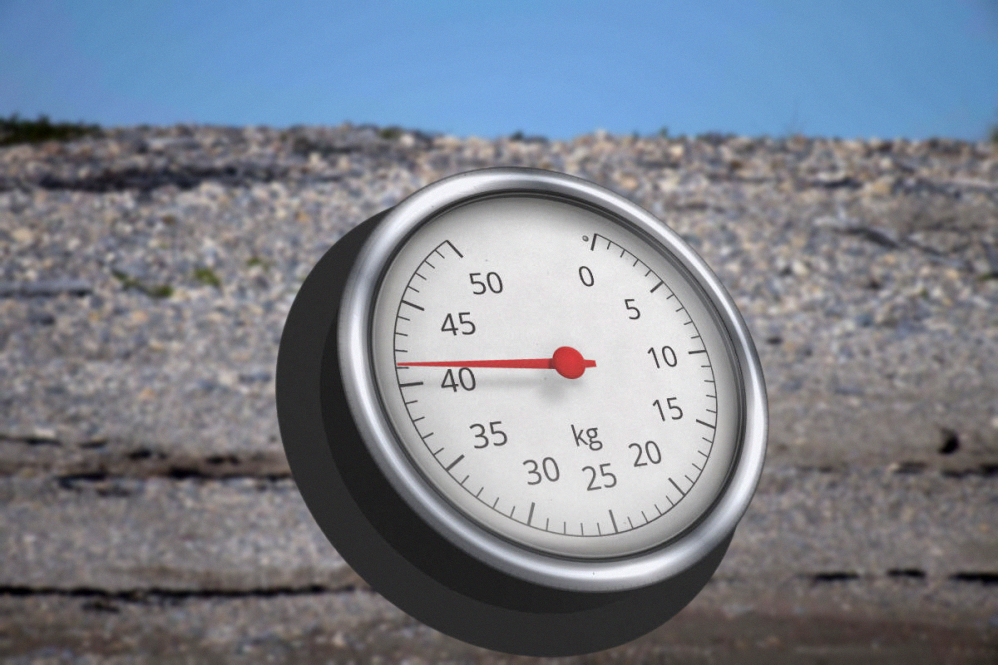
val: 41kg
